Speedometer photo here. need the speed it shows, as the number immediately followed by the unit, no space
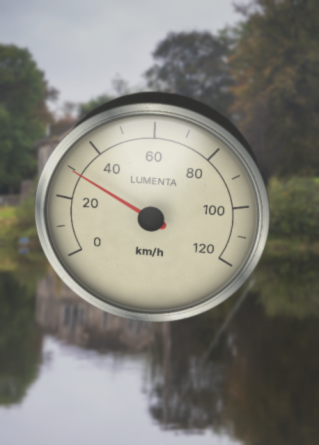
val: 30km/h
